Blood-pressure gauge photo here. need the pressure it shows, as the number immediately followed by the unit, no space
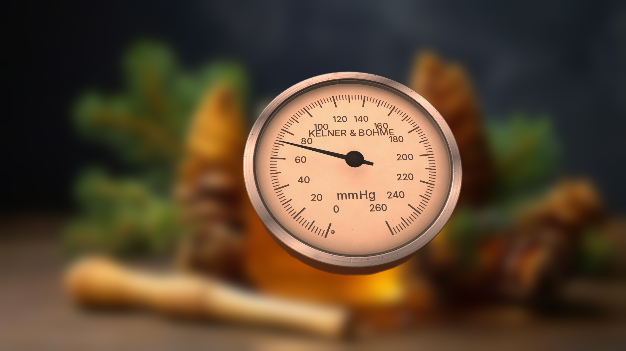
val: 70mmHg
